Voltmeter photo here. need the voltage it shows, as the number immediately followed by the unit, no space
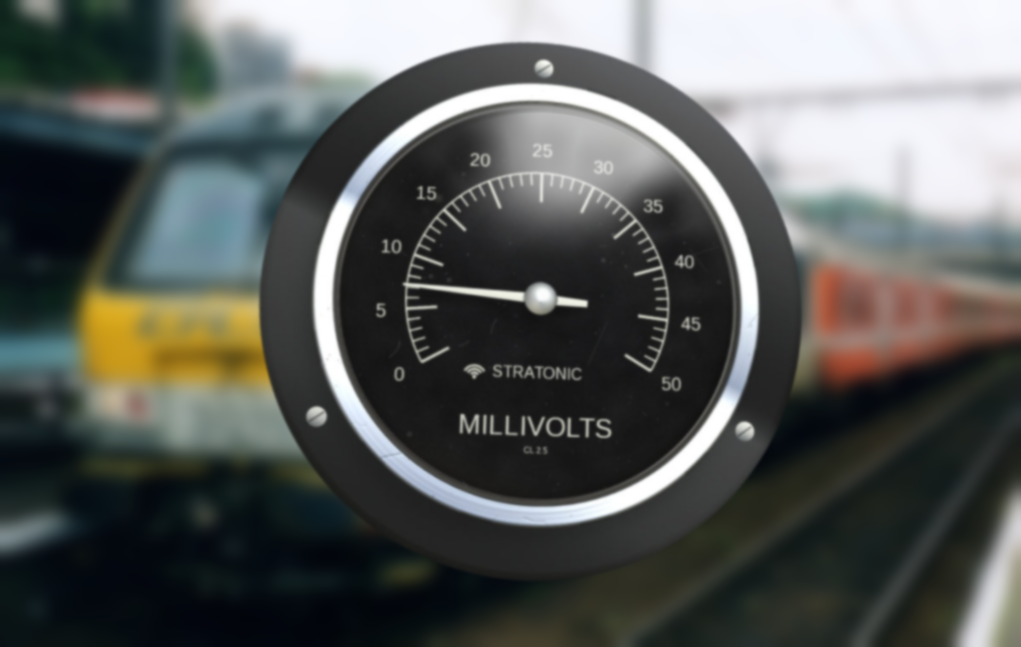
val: 7mV
